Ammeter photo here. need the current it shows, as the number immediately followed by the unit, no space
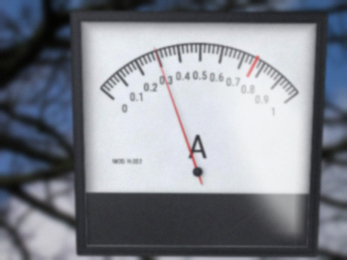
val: 0.3A
